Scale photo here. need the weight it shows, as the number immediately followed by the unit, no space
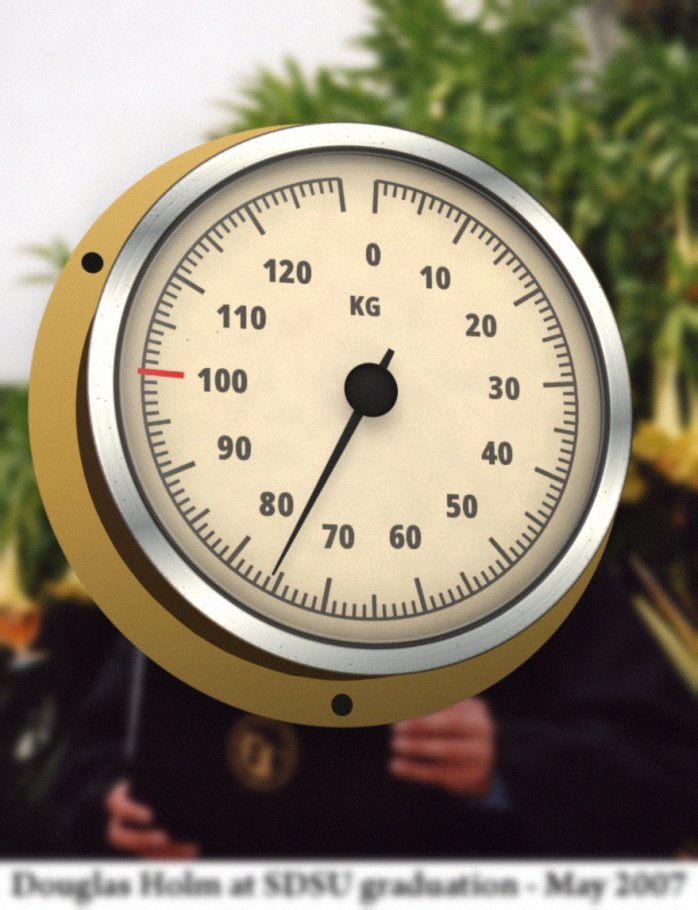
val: 76kg
